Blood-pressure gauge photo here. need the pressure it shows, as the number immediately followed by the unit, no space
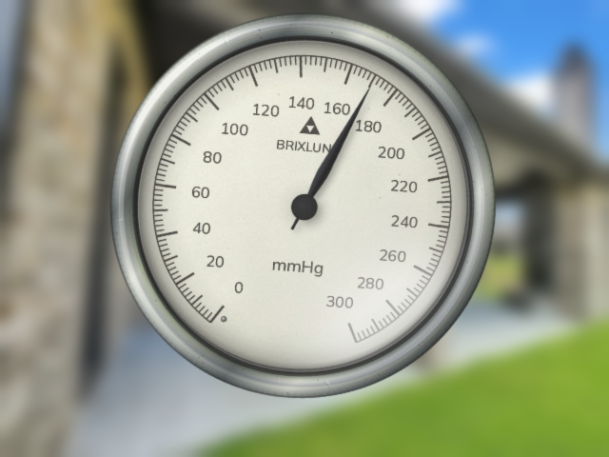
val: 170mmHg
